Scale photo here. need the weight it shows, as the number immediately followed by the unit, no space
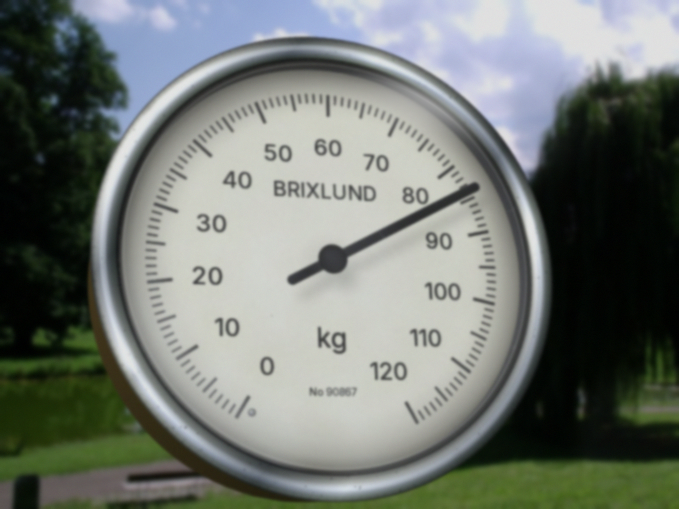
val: 84kg
